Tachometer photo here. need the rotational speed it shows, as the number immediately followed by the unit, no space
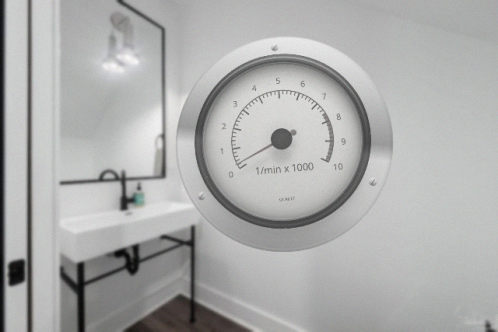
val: 200rpm
